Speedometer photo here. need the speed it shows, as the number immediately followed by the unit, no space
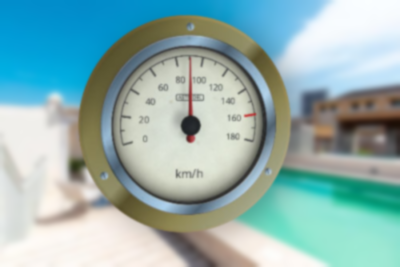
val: 90km/h
